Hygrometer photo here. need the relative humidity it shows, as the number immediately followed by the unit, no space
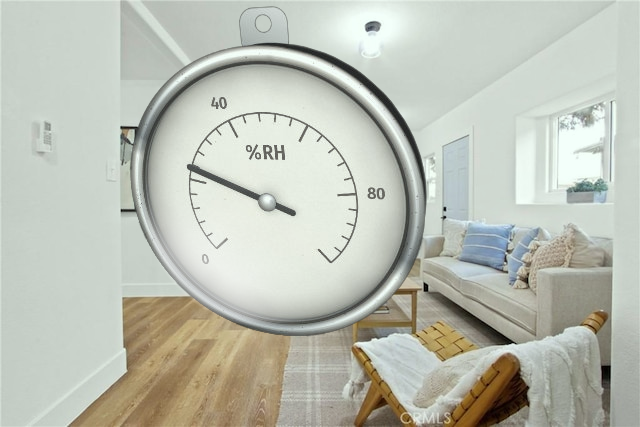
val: 24%
